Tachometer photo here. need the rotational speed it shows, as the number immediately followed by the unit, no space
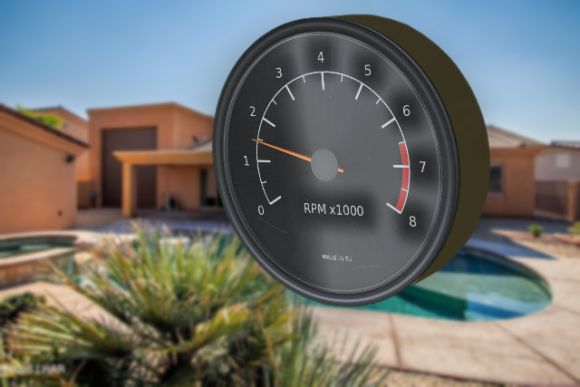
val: 1500rpm
